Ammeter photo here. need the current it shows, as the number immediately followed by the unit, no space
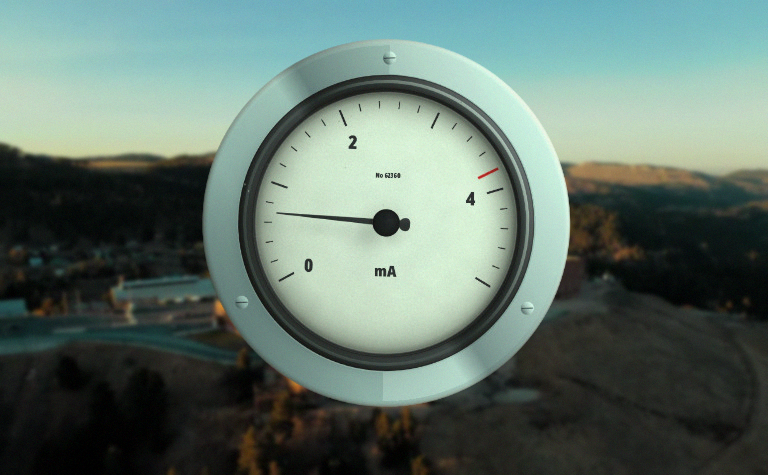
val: 0.7mA
